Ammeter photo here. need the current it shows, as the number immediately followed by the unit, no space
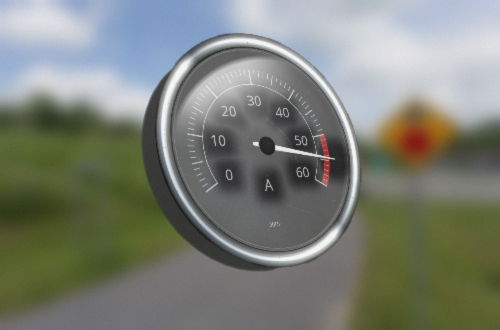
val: 55A
